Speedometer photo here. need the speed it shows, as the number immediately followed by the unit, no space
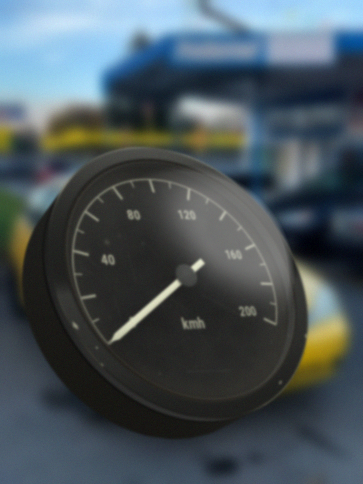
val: 0km/h
